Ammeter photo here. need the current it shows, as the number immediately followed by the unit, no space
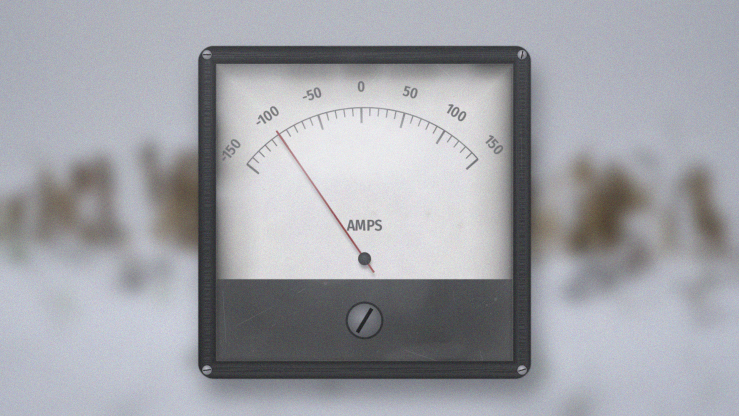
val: -100A
